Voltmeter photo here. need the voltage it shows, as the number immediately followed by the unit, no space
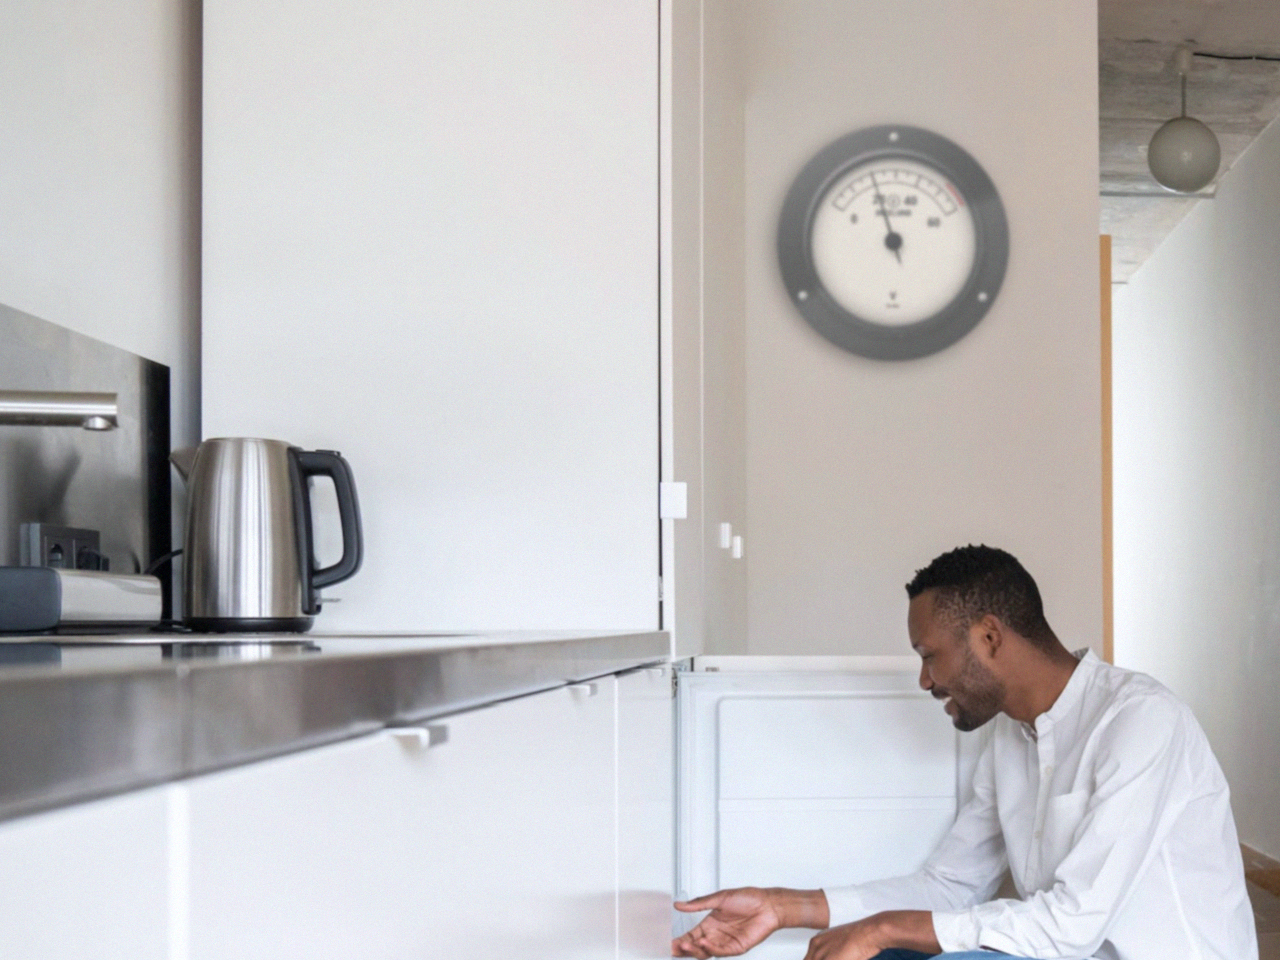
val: 20V
